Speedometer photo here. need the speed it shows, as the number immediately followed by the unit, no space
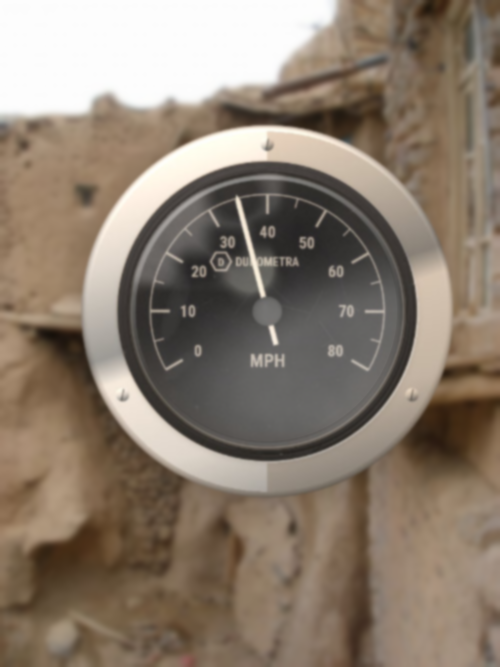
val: 35mph
